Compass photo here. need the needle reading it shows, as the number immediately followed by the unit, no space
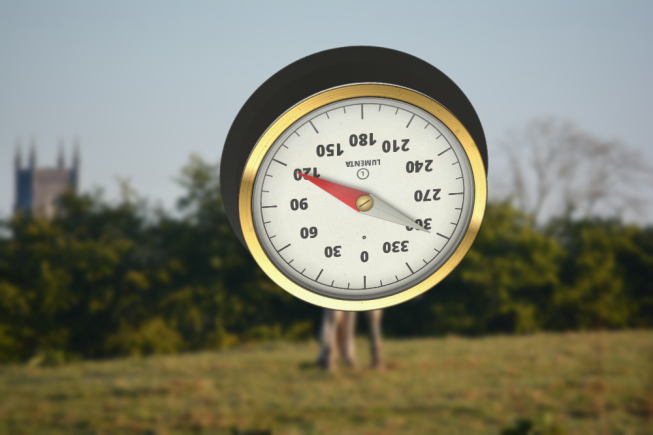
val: 120°
